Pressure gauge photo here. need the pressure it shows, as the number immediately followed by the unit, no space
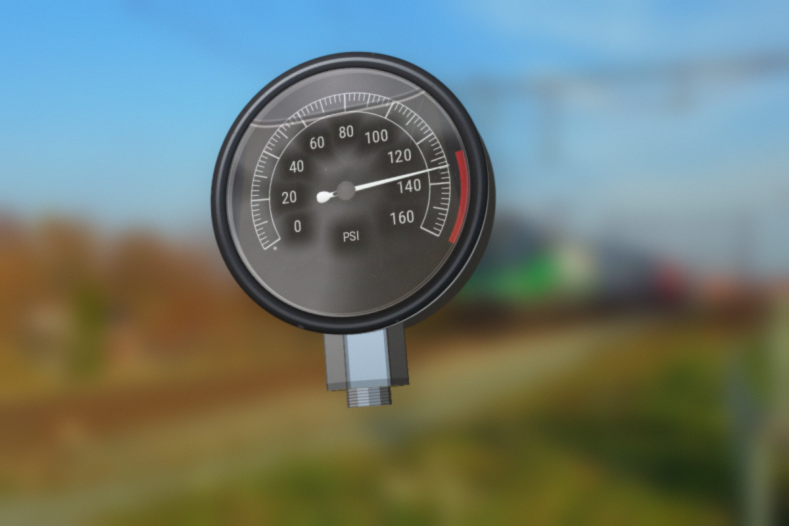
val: 134psi
